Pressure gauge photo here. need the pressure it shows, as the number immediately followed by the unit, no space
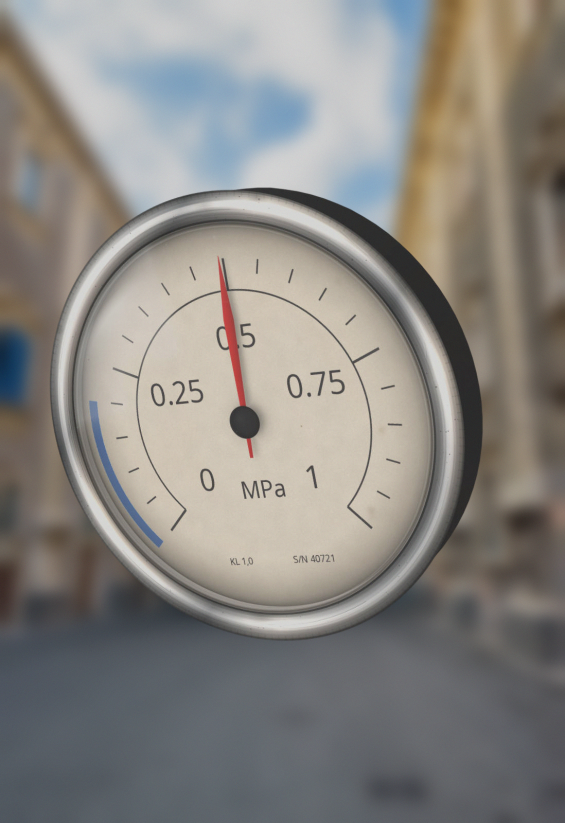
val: 0.5MPa
